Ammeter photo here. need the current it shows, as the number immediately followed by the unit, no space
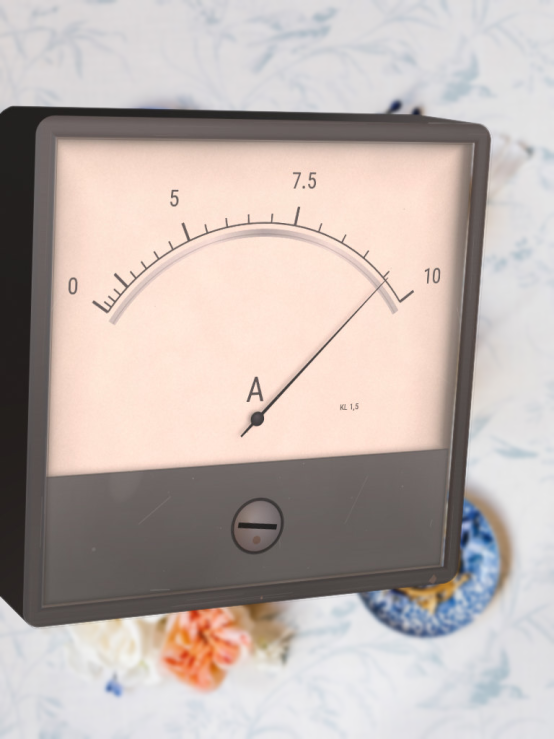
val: 9.5A
